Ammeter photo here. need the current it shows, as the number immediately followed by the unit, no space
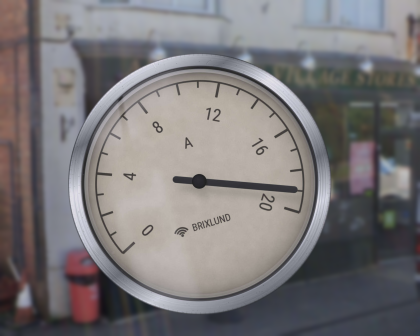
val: 19A
